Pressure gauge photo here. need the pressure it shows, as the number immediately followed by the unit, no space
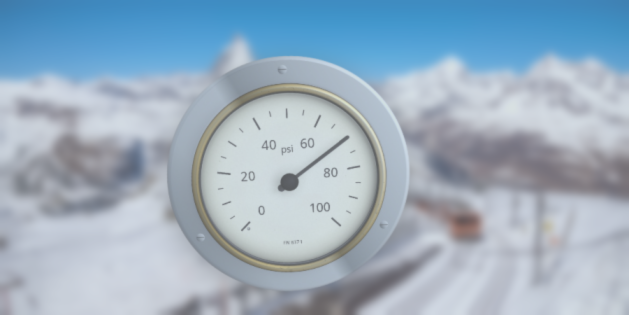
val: 70psi
